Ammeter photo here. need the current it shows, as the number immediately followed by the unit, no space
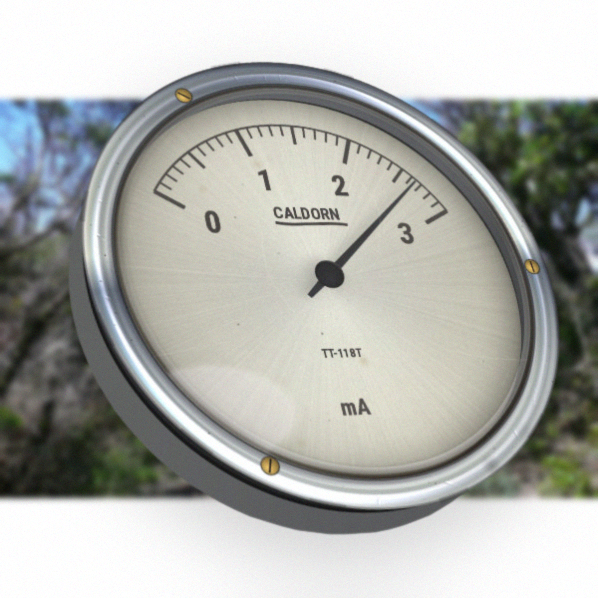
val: 2.65mA
